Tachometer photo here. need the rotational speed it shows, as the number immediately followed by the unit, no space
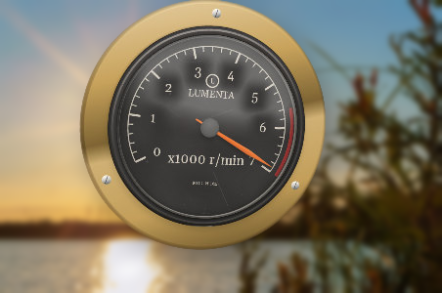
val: 6900rpm
